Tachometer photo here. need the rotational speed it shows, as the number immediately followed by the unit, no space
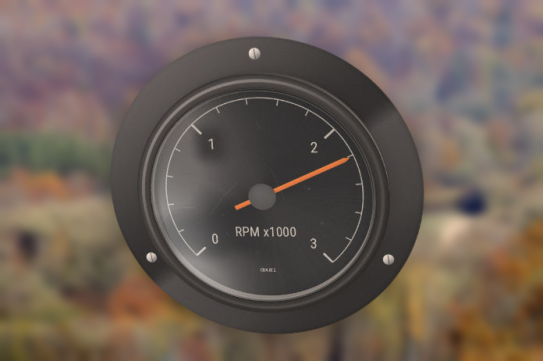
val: 2200rpm
